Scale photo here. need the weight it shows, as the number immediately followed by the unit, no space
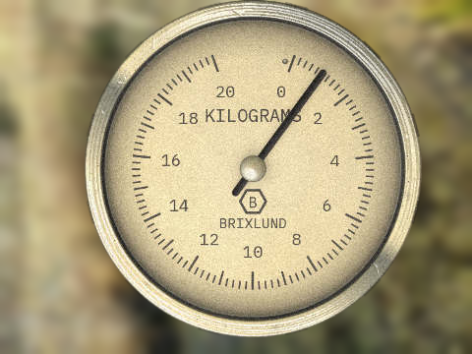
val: 1kg
